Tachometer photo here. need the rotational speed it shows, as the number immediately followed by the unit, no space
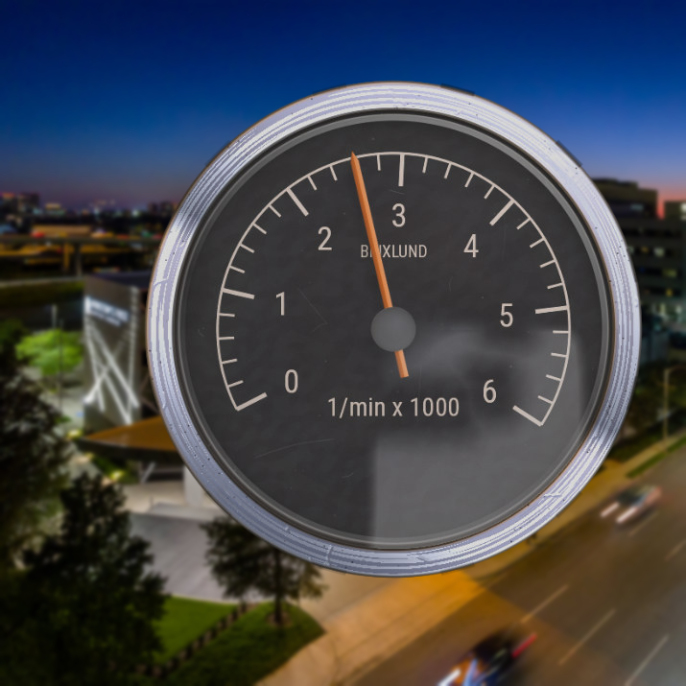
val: 2600rpm
